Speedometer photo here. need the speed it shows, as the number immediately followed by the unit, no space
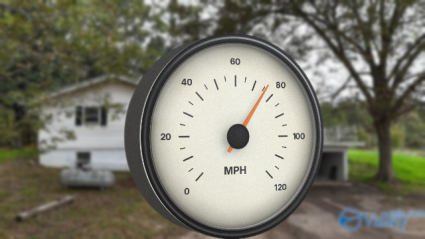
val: 75mph
